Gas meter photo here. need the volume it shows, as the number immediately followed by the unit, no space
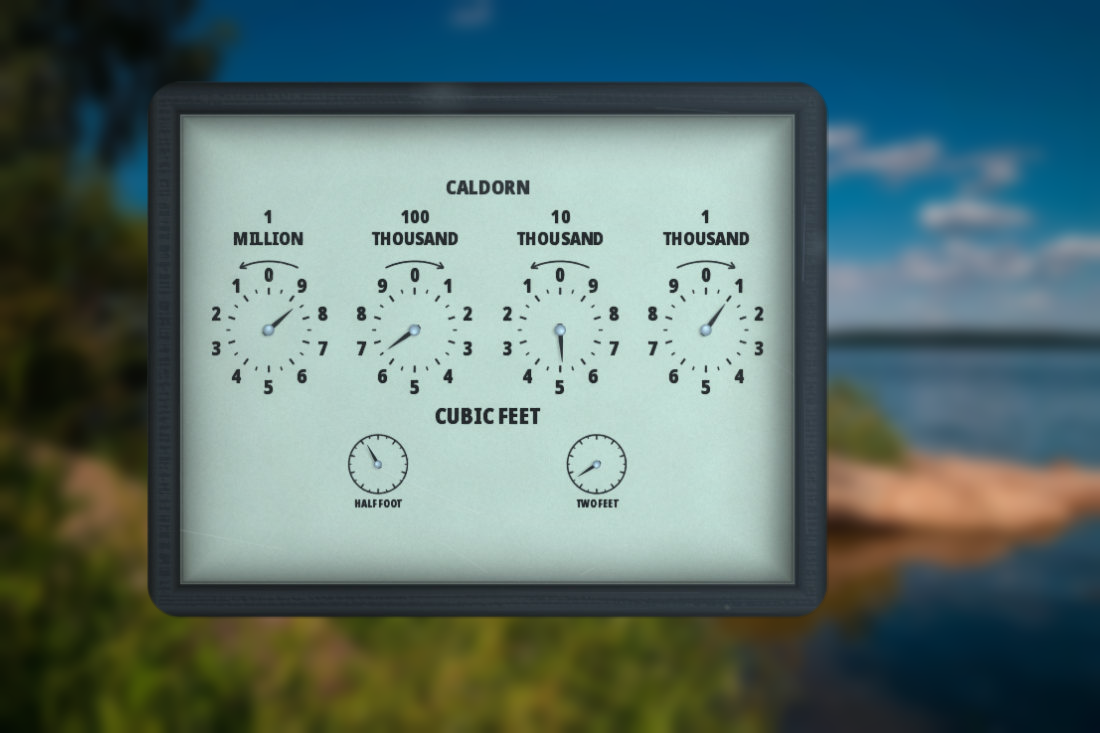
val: 865100ft³
